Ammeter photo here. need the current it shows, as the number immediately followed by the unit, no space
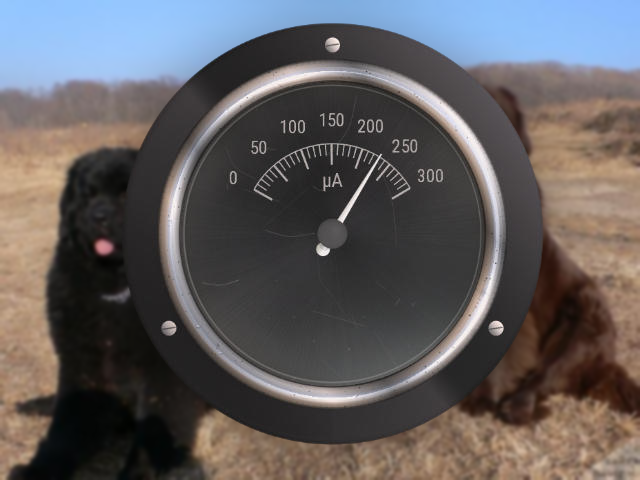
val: 230µA
